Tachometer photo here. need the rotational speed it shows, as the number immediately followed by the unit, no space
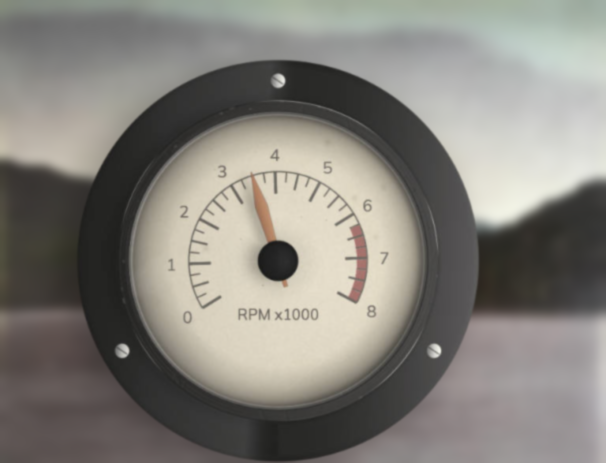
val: 3500rpm
